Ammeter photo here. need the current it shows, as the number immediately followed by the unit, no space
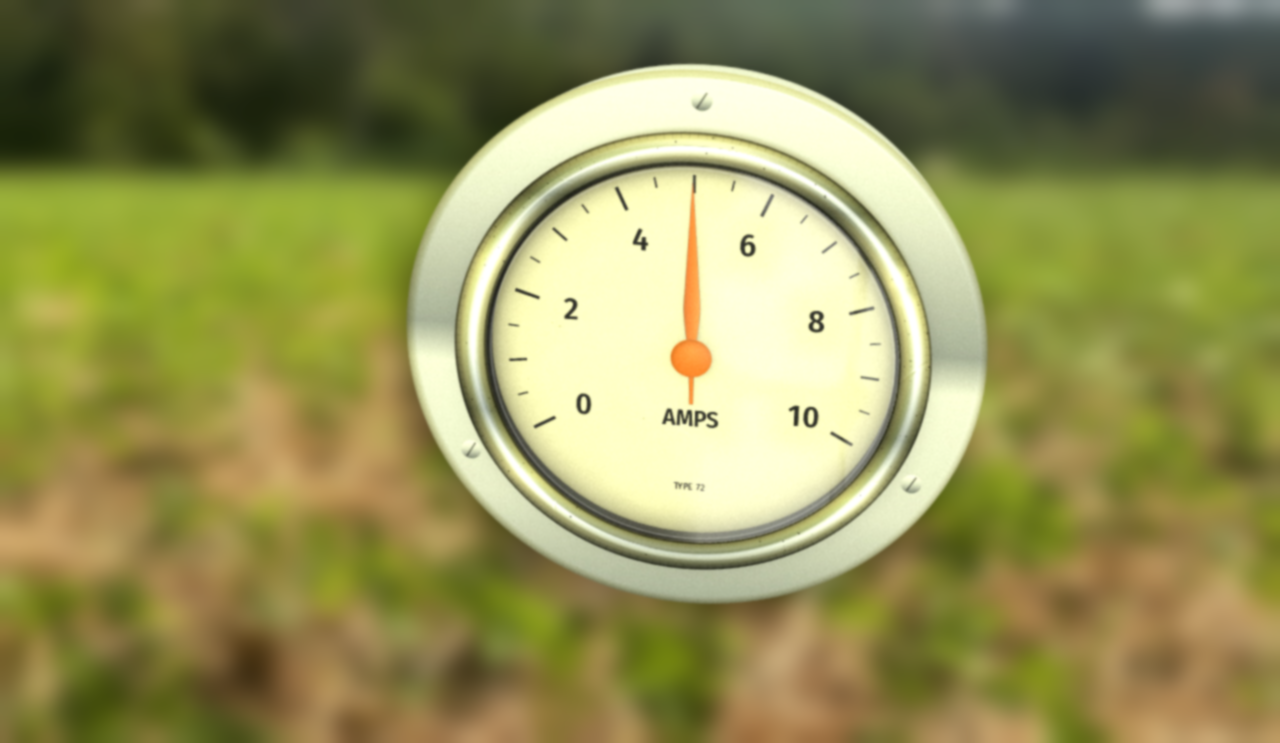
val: 5A
